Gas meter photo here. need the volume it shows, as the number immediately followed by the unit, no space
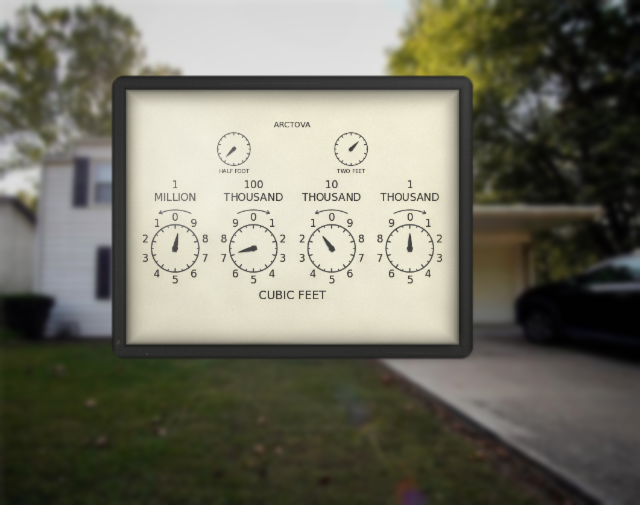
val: 971000ft³
